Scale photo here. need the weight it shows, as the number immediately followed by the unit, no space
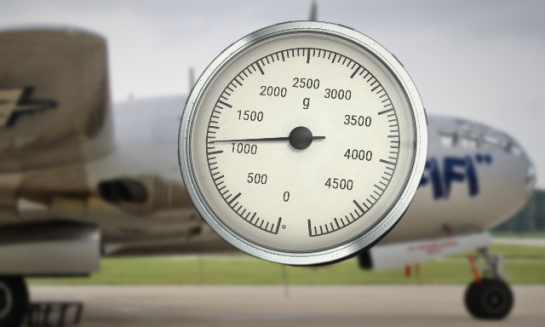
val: 1100g
